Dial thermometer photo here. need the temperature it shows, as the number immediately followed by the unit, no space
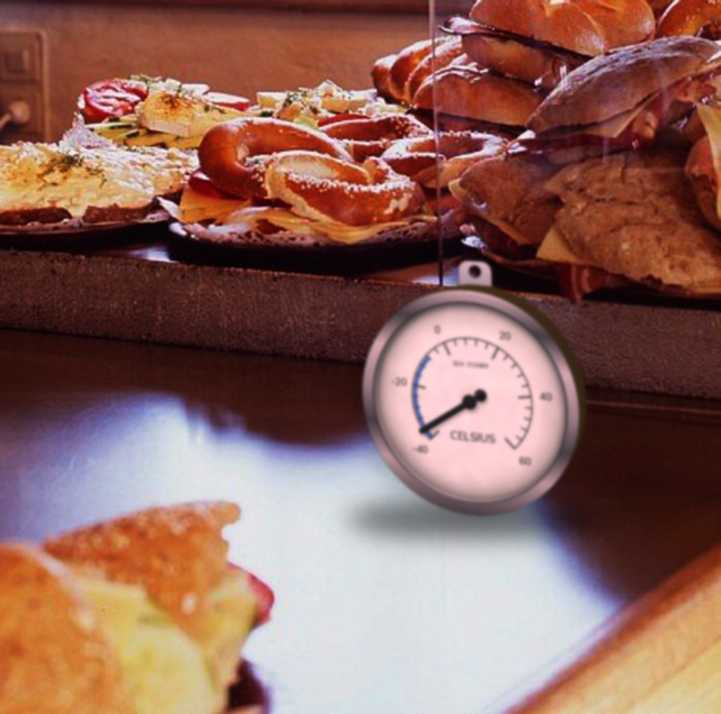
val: -36°C
